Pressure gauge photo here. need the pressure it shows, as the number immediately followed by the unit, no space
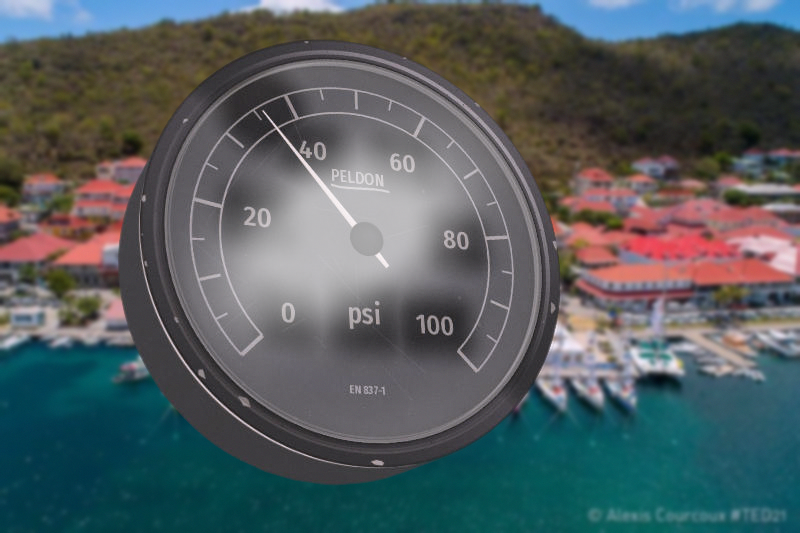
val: 35psi
